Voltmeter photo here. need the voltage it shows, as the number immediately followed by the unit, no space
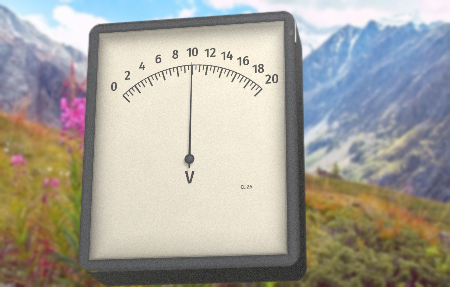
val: 10V
